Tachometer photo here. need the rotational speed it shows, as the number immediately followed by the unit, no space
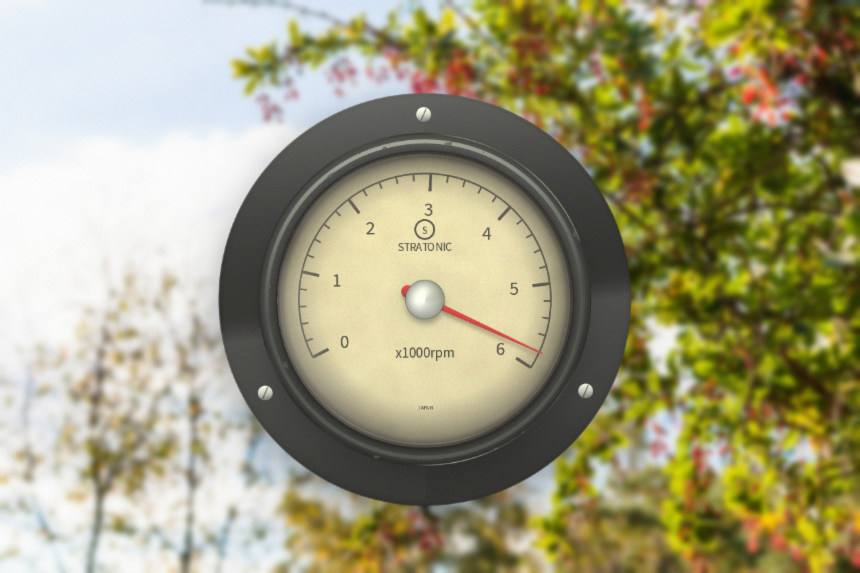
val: 5800rpm
